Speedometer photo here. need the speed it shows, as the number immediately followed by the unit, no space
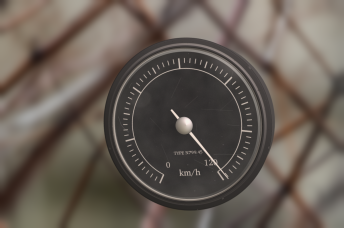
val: 118km/h
